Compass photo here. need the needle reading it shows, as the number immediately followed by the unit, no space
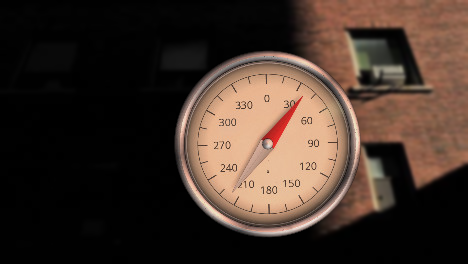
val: 37.5°
